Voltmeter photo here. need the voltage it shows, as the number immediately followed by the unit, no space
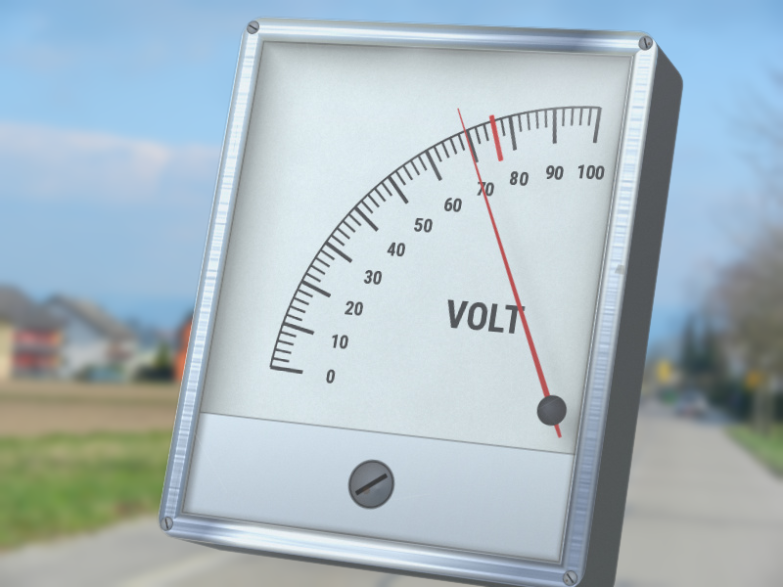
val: 70V
